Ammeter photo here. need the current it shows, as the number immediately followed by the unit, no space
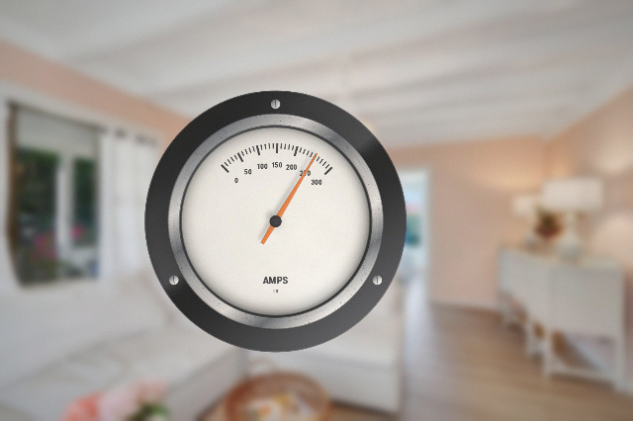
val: 250A
